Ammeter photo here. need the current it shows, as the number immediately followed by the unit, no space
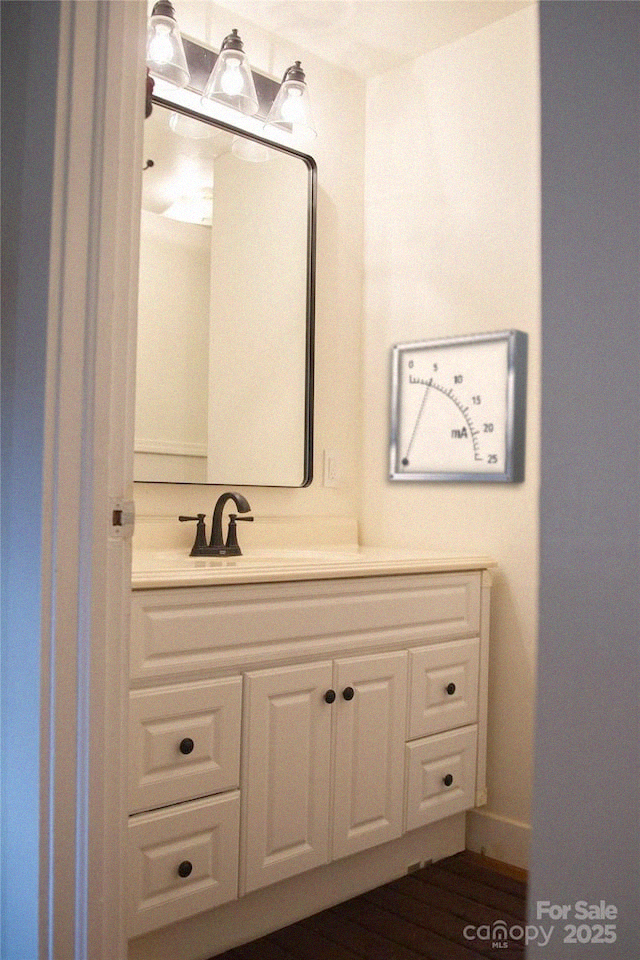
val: 5mA
